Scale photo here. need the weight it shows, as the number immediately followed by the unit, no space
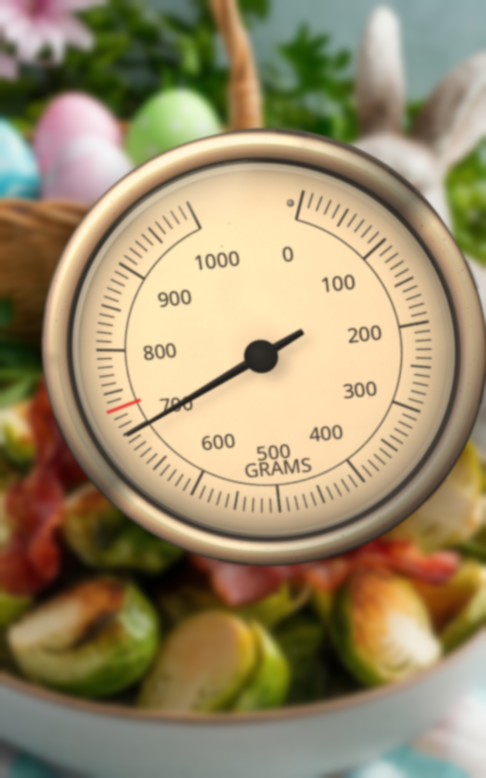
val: 700g
